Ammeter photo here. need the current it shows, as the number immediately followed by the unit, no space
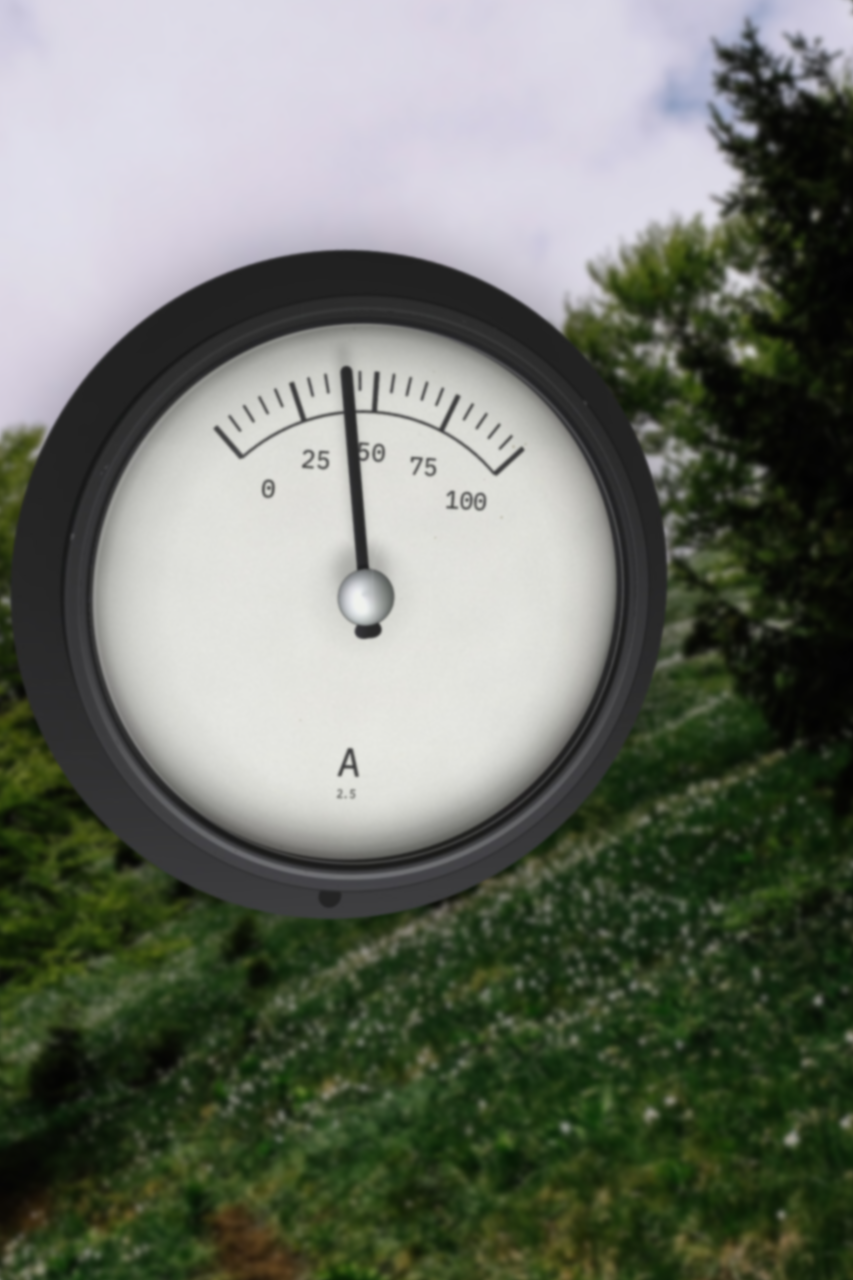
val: 40A
